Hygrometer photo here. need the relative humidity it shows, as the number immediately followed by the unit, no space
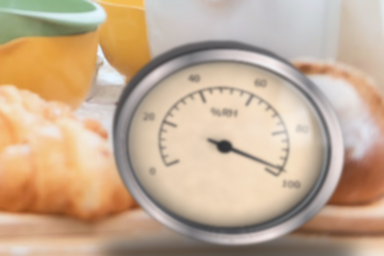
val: 96%
